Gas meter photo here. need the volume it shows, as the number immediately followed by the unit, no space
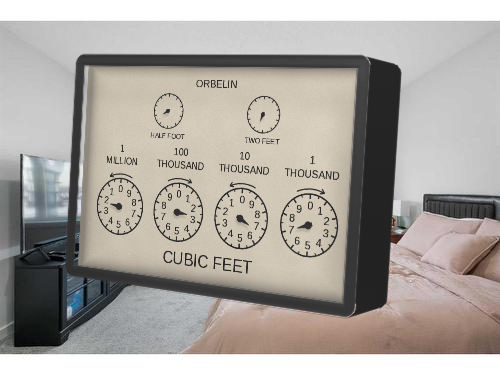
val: 226700ft³
